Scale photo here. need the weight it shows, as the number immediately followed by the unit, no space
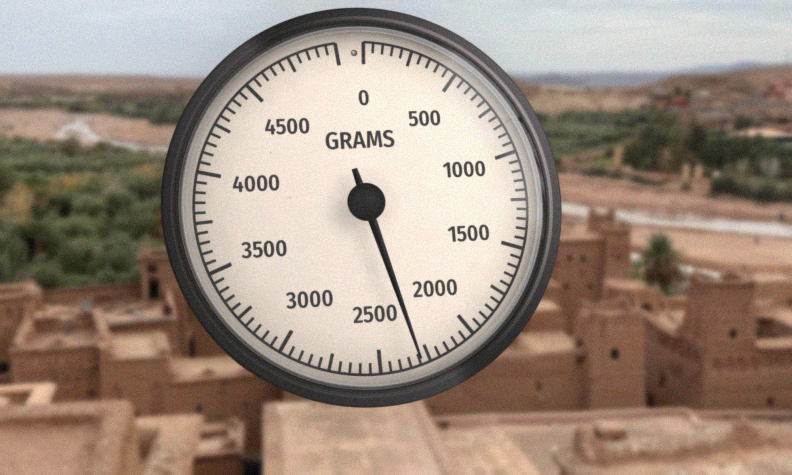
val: 2300g
